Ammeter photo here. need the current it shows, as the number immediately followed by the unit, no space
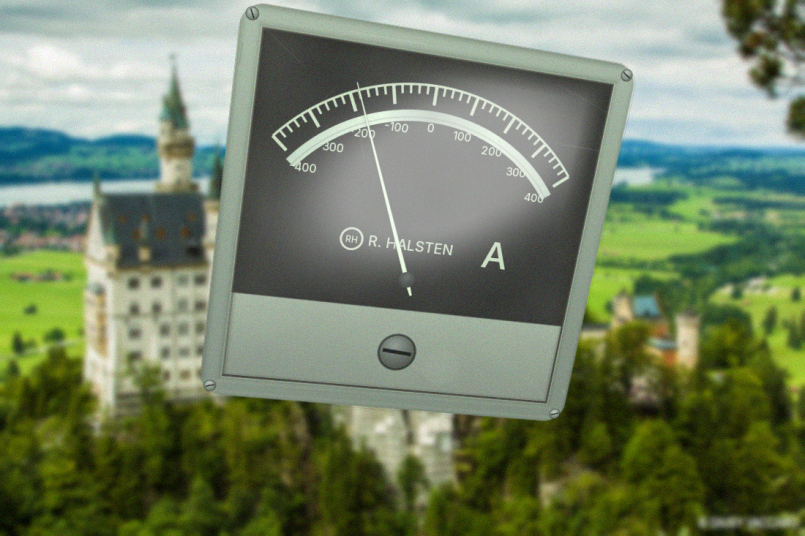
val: -180A
